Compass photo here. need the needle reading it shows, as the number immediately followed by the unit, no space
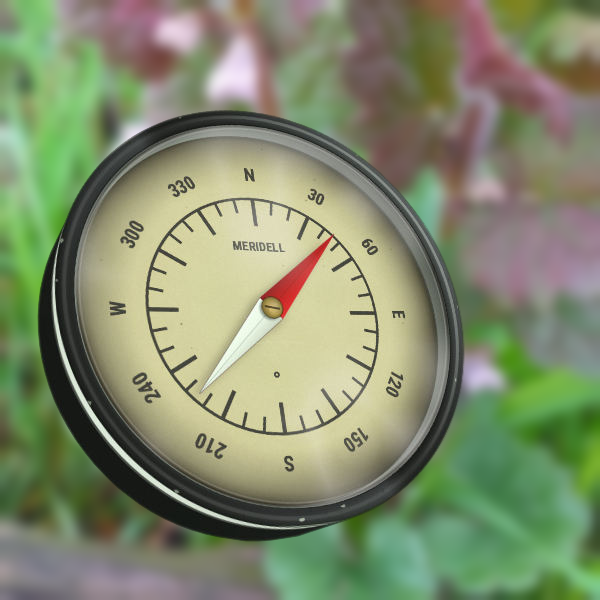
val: 45°
